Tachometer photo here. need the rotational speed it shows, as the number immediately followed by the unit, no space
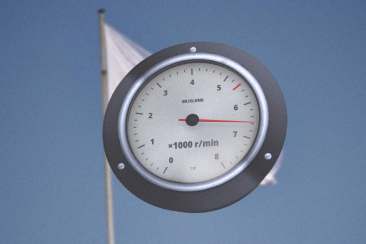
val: 6600rpm
